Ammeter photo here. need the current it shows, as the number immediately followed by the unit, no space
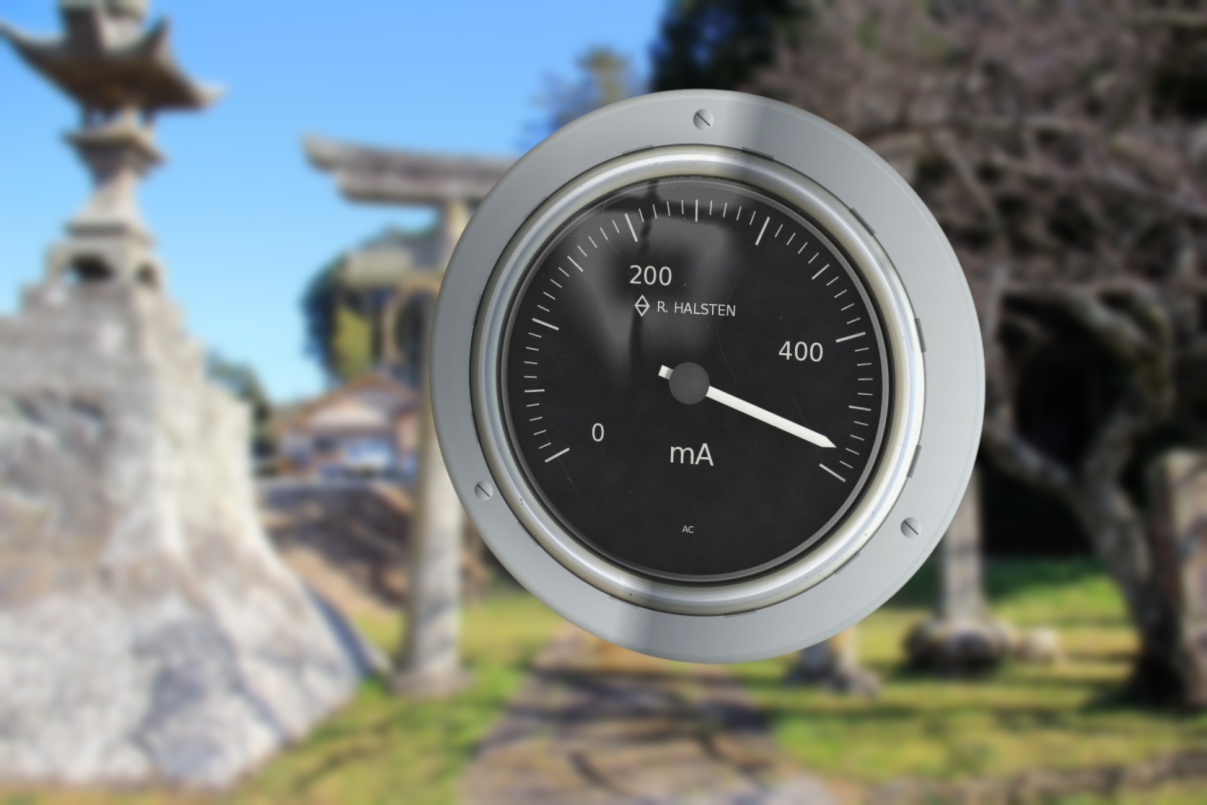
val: 480mA
